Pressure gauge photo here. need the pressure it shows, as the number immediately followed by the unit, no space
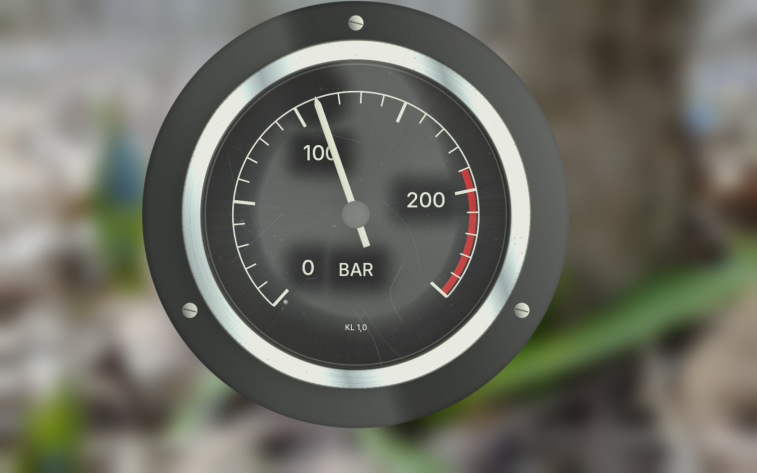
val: 110bar
